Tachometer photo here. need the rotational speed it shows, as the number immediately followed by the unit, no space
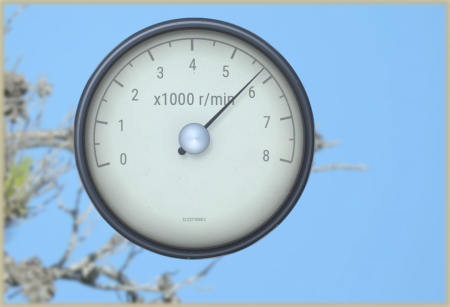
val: 5750rpm
